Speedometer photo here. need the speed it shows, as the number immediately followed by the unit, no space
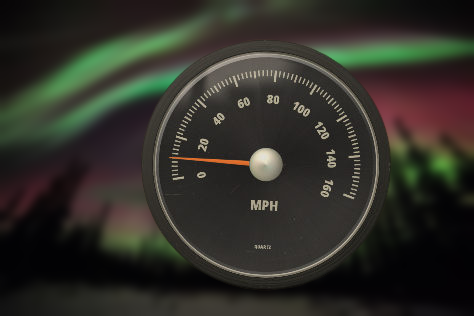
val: 10mph
